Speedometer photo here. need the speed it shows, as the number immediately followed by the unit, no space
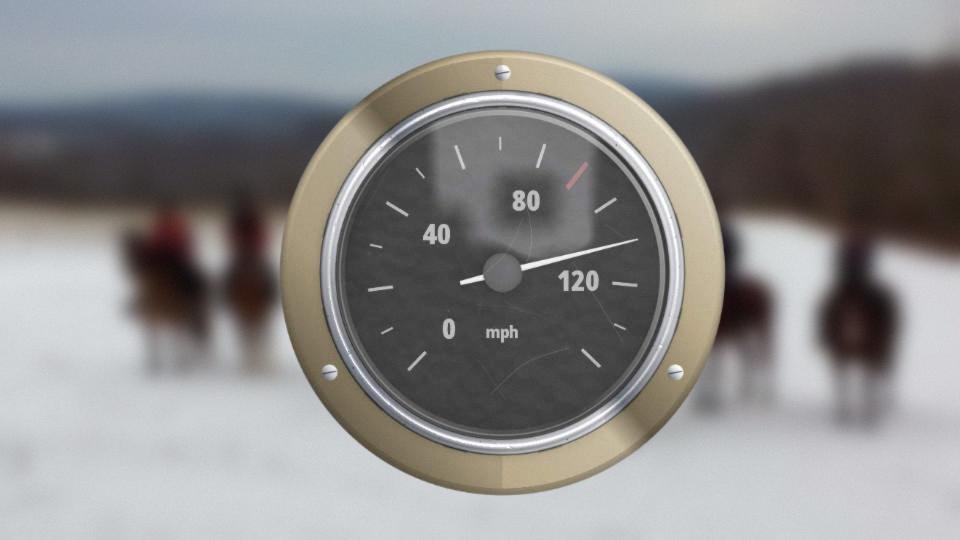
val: 110mph
